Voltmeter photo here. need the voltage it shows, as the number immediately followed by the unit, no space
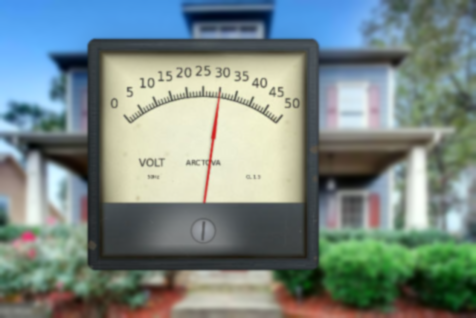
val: 30V
